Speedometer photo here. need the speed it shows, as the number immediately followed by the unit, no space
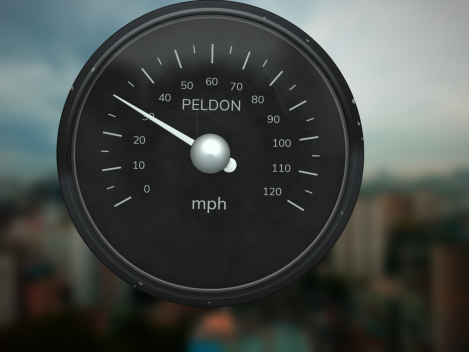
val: 30mph
